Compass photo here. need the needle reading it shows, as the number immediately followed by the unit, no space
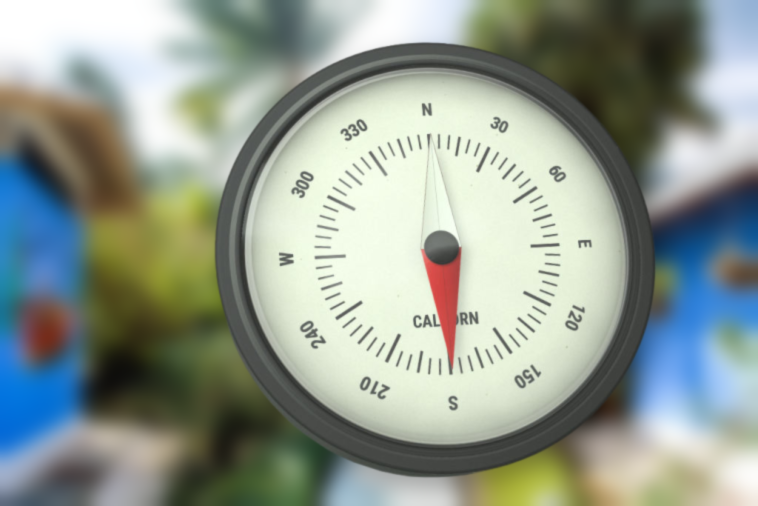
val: 180°
